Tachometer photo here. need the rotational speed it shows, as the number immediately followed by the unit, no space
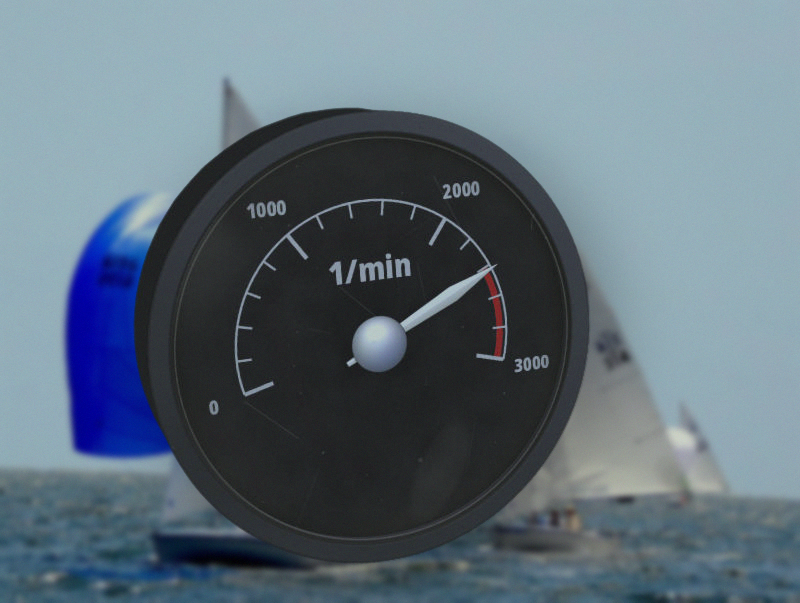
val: 2400rpm
